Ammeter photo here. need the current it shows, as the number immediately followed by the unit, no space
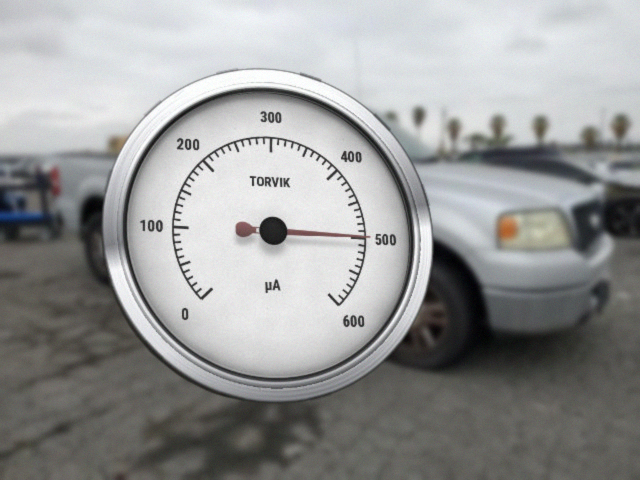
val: 500µA
